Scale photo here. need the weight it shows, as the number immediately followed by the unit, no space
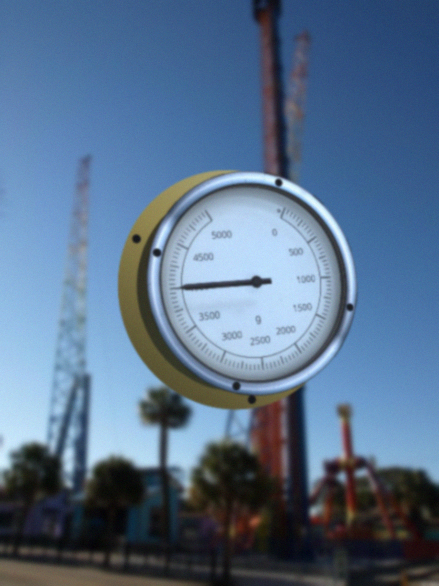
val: 4000g
